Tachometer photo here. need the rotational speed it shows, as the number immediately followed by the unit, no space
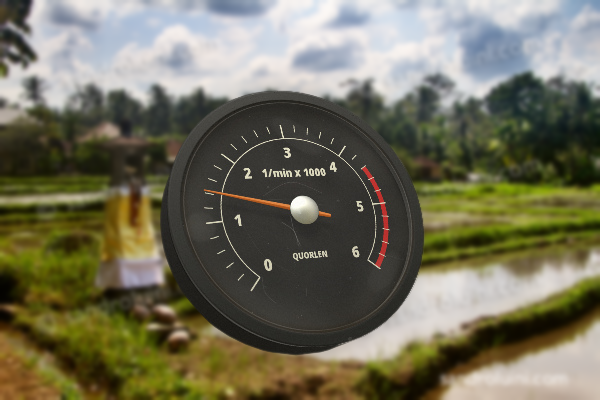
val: 1400rpm
